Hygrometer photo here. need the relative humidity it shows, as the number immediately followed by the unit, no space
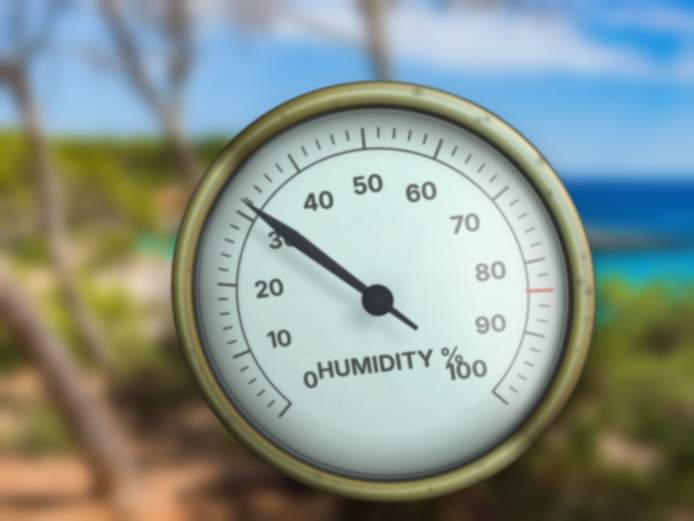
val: 32%
